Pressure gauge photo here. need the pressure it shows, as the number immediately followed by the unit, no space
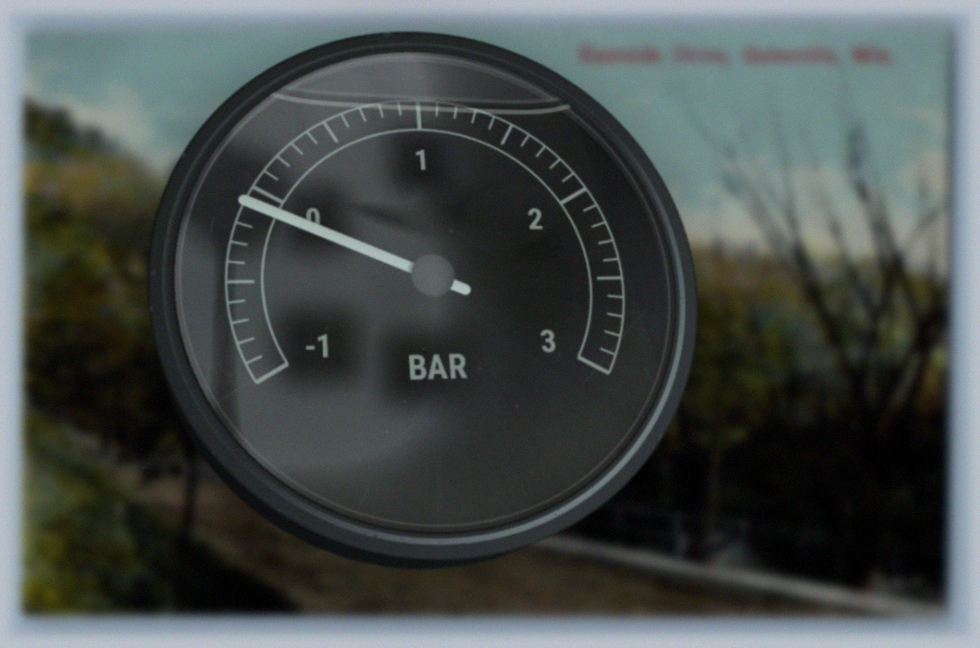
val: -0.1bar
